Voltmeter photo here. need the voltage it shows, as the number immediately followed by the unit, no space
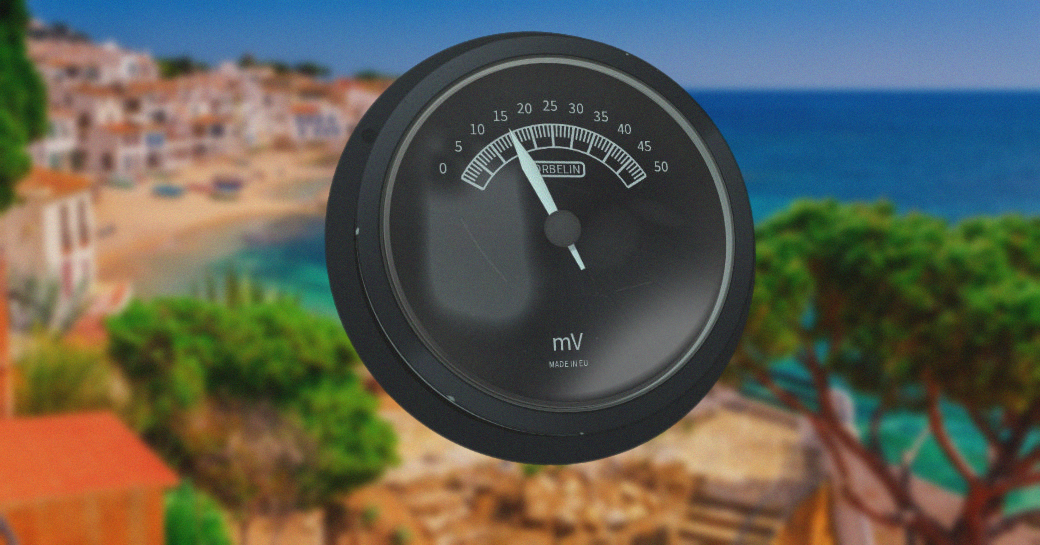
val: 15mV
